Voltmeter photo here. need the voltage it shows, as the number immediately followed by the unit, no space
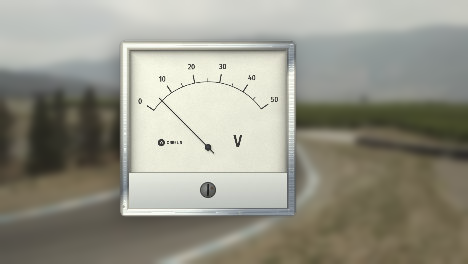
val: 5V
